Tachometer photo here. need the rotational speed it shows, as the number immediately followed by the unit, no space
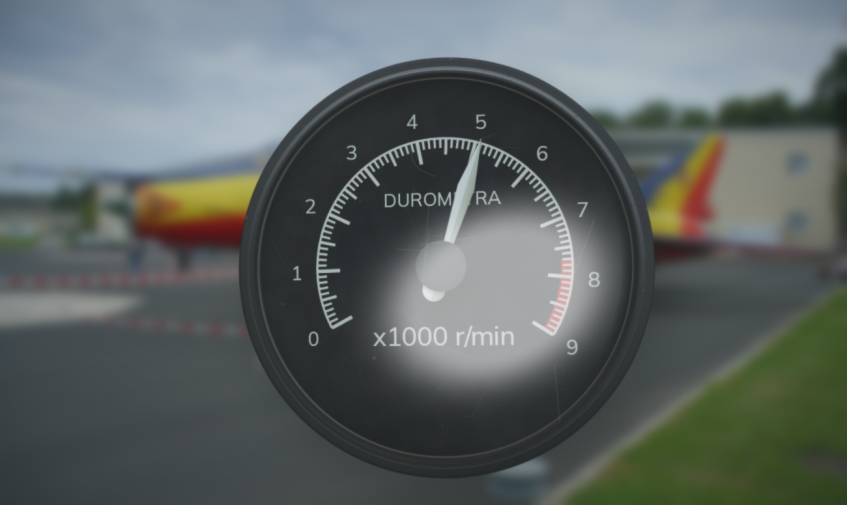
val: 5100rpm
